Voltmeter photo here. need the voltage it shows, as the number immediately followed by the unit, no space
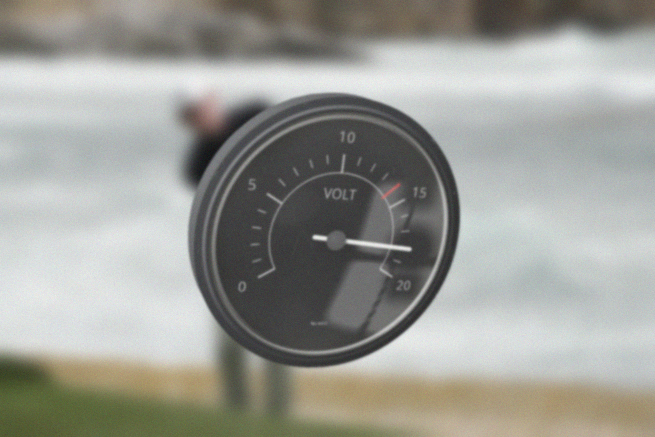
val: 18V
